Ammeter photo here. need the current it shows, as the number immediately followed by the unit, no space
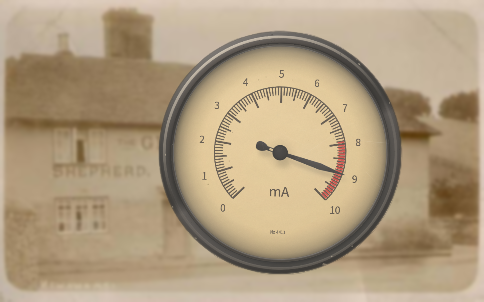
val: 9mA
